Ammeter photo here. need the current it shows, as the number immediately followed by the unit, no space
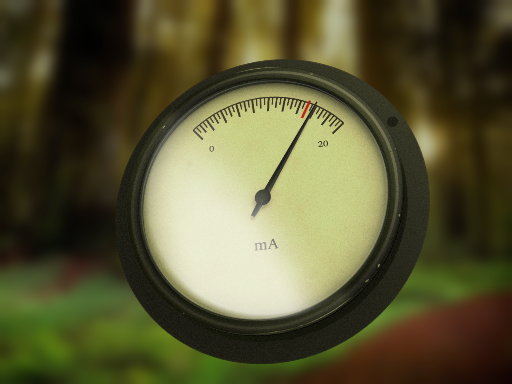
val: 16mA
